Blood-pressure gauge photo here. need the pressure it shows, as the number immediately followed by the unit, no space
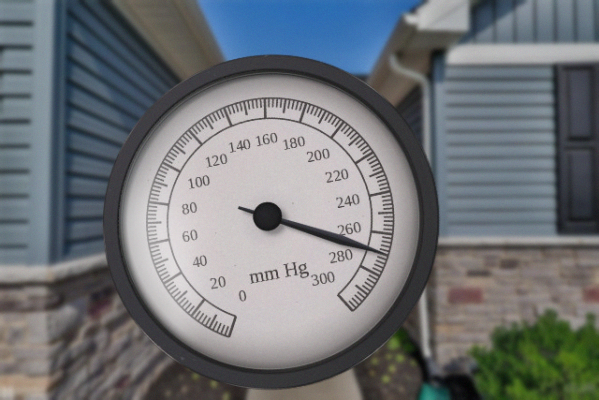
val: 270mmHg
